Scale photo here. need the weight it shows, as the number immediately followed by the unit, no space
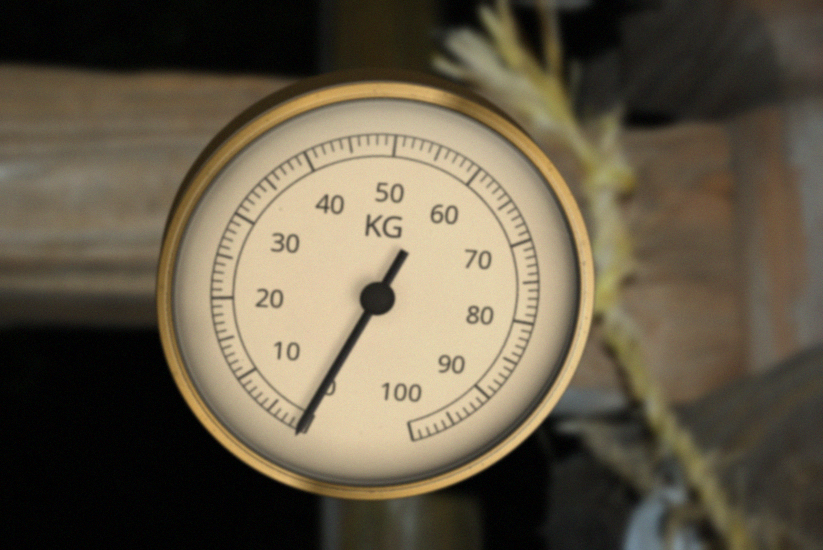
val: 1kg
